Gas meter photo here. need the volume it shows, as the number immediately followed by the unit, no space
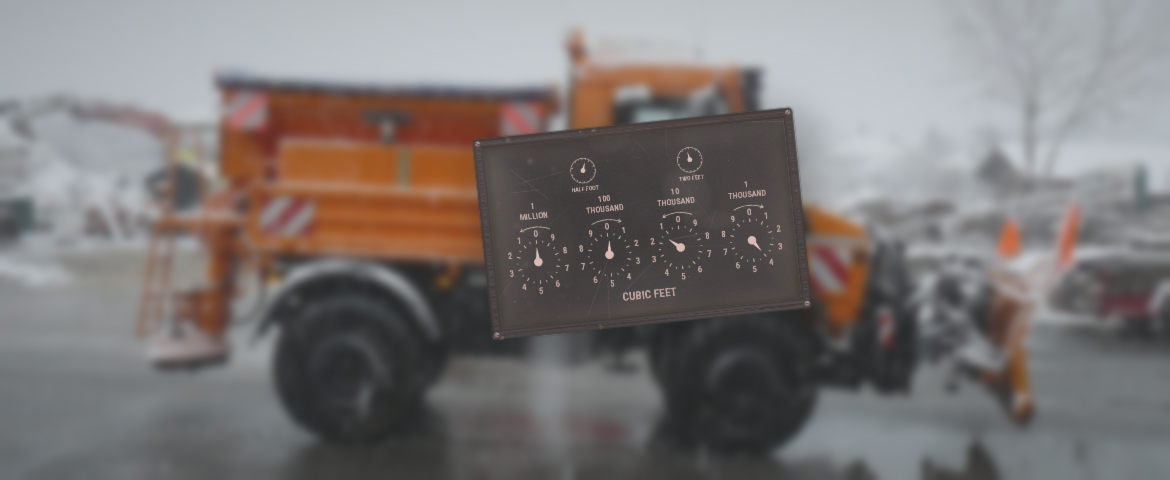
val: 1400ft³
